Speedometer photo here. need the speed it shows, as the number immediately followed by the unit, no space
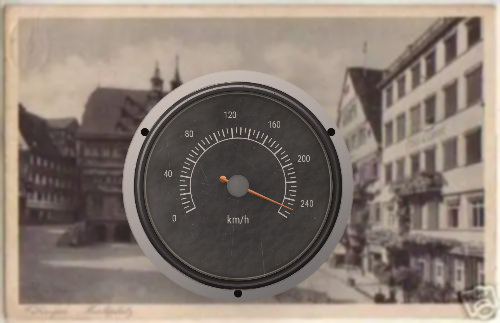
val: 250km/h
